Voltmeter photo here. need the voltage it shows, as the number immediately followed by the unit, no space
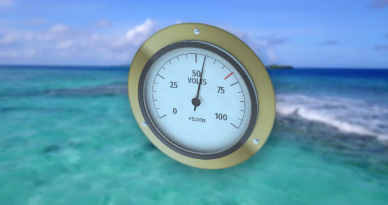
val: 55V
